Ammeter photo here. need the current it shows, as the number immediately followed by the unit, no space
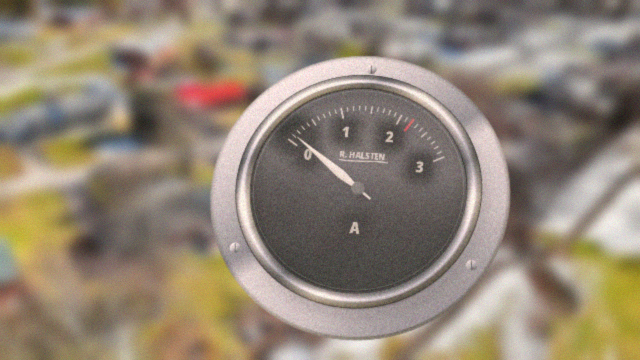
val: 0.1A
